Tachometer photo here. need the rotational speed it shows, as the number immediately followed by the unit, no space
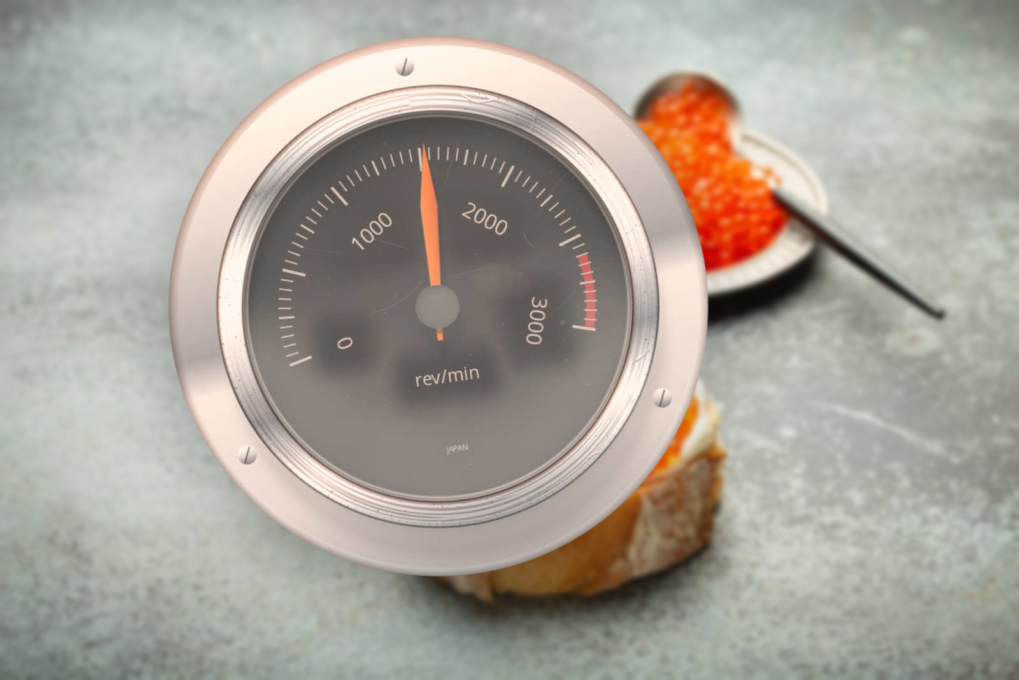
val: 1525rpm
